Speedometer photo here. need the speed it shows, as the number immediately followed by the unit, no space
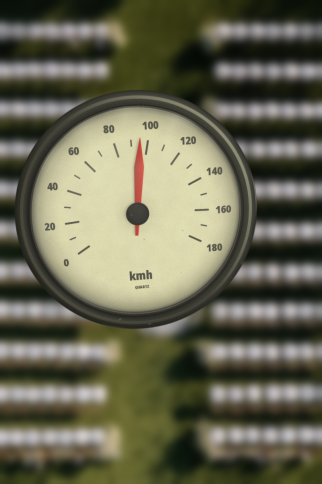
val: 95km/h
